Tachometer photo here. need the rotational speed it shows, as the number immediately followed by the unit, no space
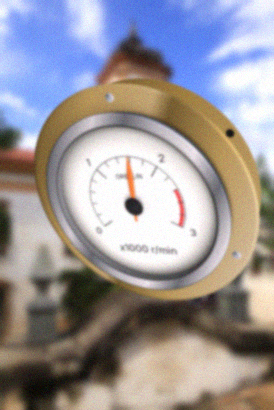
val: 1600rpm
